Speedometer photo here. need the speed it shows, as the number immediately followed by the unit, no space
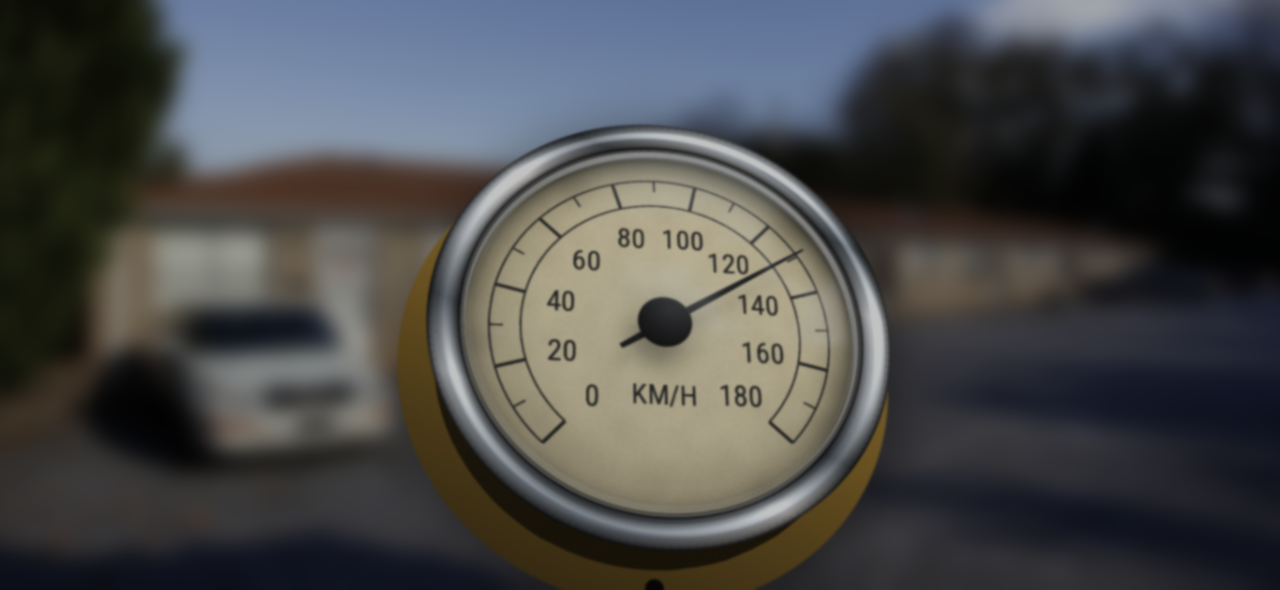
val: 130km/h
